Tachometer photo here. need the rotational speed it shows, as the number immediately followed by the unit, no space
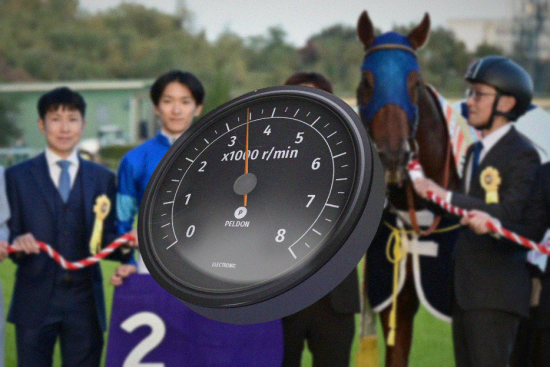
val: 3500rpm
